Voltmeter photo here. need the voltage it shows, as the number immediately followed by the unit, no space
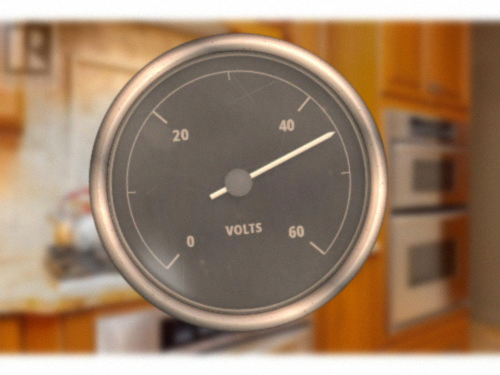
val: 45V
